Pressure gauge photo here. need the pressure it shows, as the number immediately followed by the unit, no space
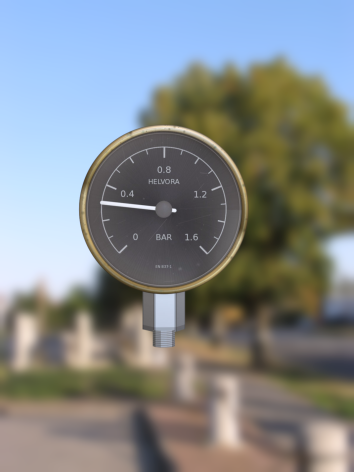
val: 0.3bar
